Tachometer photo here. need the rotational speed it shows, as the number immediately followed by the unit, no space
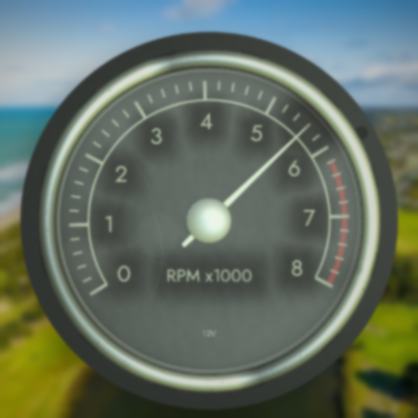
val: 5600rpm
